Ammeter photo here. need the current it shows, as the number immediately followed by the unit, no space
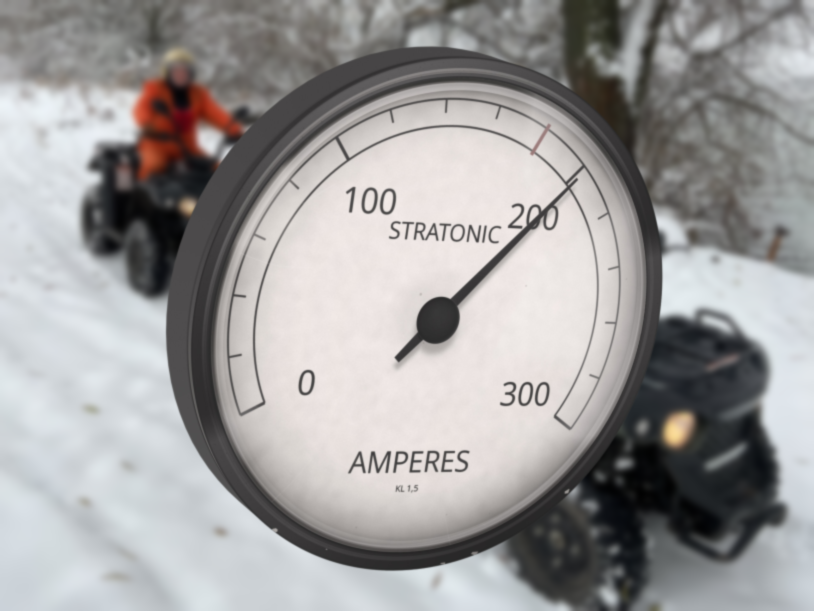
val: 200A
